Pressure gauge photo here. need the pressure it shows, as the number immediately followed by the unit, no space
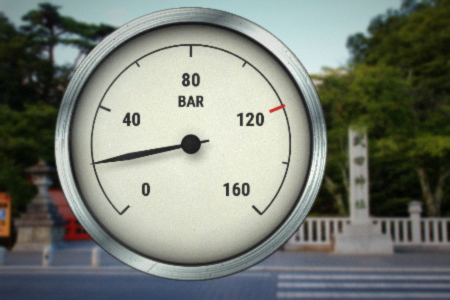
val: 20bar
